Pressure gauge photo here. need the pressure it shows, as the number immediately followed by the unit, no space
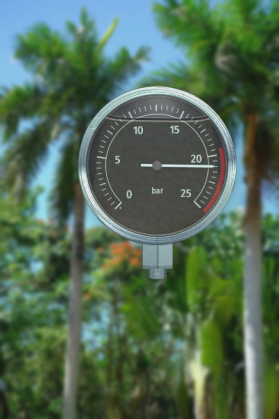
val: 21bar
